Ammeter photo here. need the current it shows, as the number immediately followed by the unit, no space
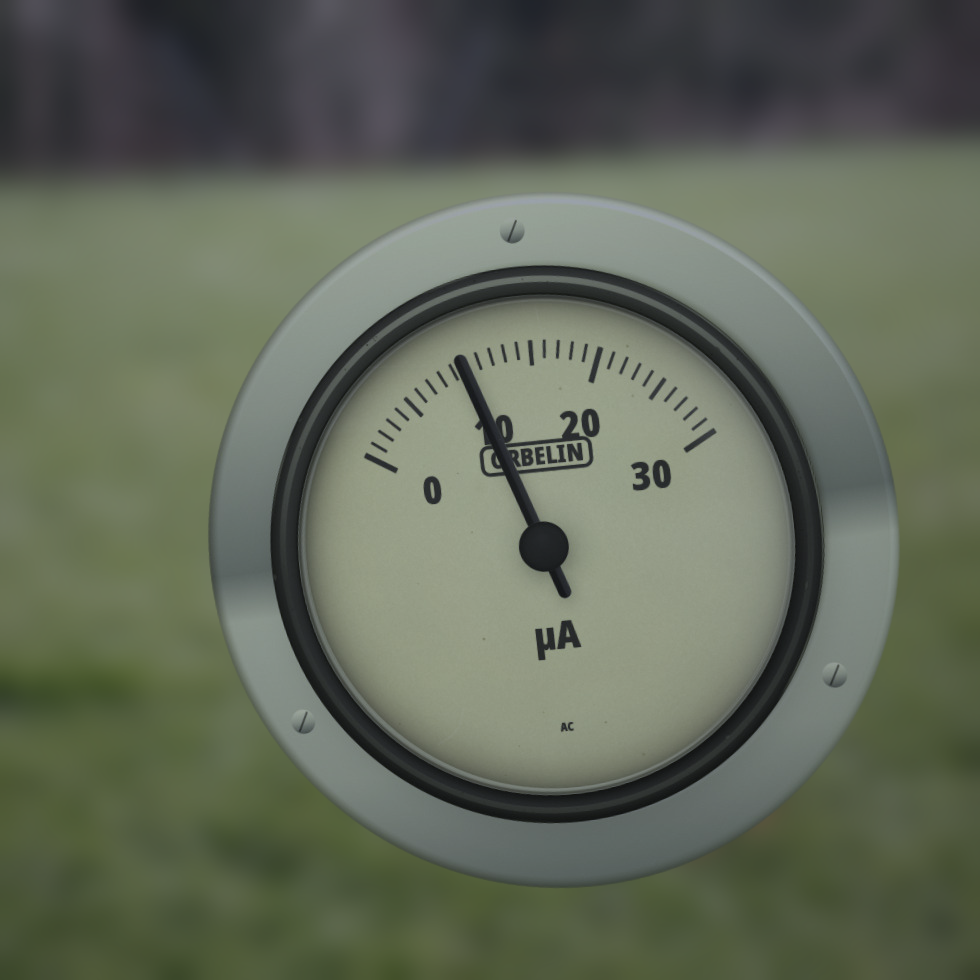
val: 10µA
